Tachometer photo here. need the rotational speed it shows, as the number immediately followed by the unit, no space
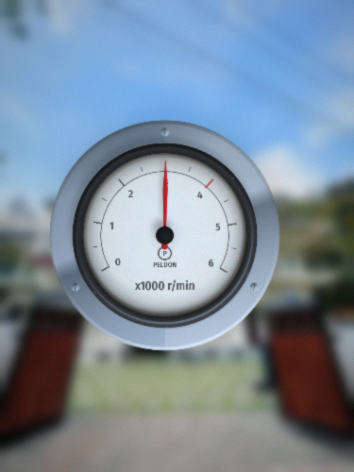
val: 3000rpm
